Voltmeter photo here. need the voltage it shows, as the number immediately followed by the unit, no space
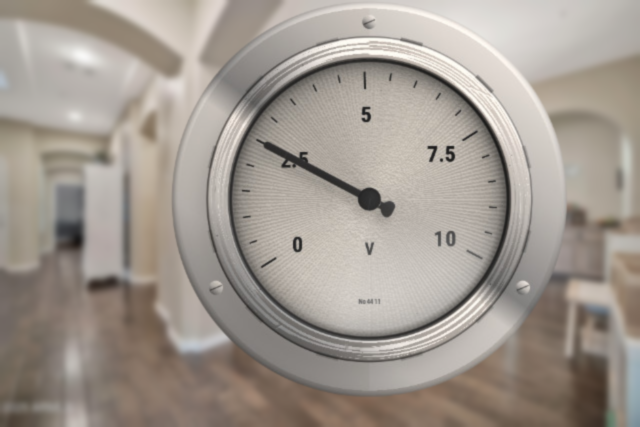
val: 2.5V
